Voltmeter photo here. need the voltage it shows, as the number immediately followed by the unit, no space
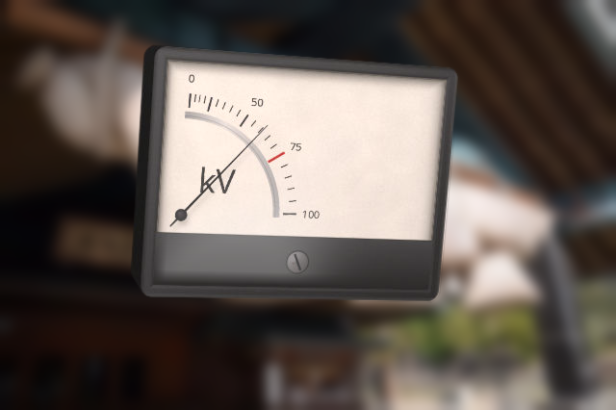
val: 60kV
